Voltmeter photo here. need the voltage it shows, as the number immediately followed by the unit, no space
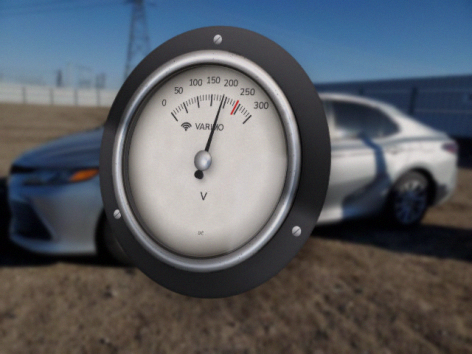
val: 200V
